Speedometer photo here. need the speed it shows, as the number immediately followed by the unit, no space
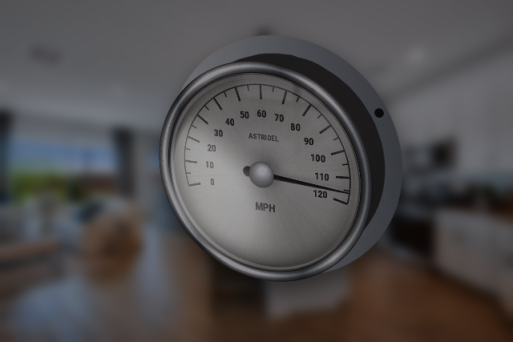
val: 115mph
